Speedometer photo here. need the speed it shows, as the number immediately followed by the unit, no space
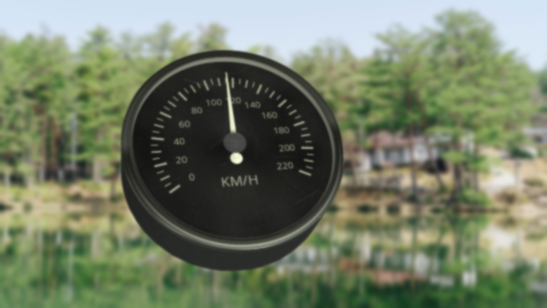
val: 115km/h
